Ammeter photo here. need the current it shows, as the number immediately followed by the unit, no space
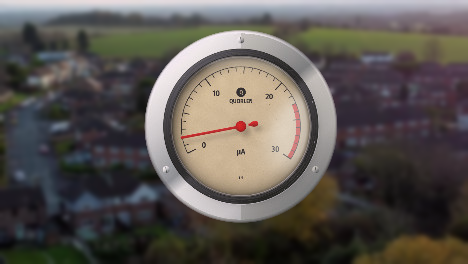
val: 2µA
